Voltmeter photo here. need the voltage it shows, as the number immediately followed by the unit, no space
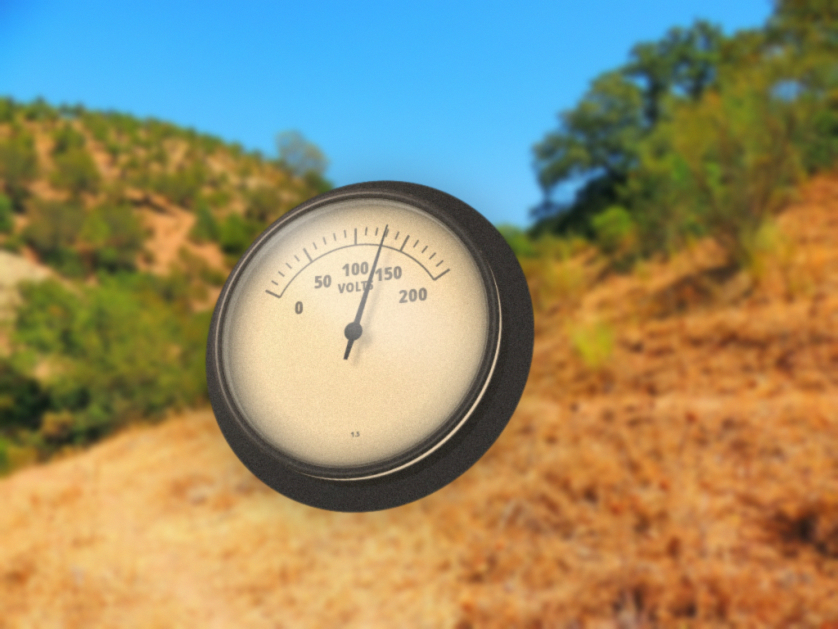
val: 130V
